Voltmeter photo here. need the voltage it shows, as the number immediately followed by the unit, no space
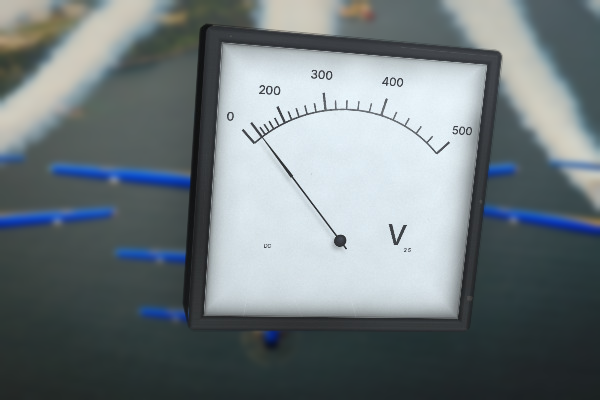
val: 100V
